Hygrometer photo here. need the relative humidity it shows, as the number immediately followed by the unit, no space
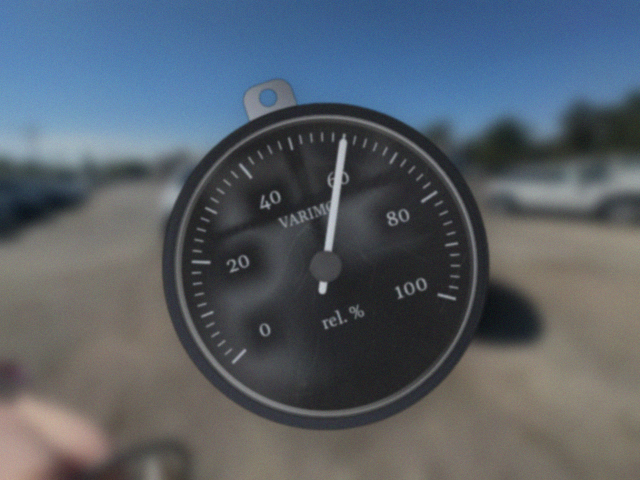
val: 60%
